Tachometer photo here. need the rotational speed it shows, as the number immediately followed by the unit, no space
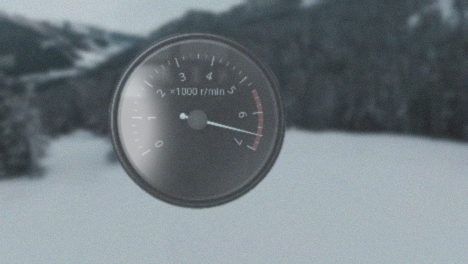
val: 6600rpm
